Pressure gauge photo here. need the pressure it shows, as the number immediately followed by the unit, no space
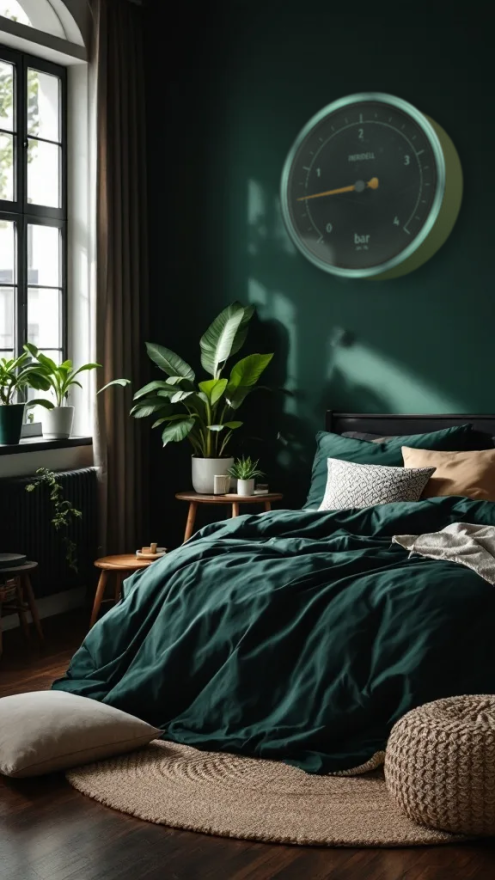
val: 0.6bar
